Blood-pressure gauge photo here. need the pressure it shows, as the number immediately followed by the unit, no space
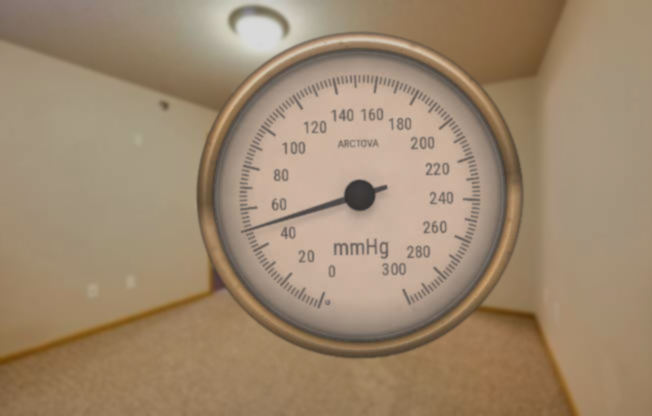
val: 50mmHg
